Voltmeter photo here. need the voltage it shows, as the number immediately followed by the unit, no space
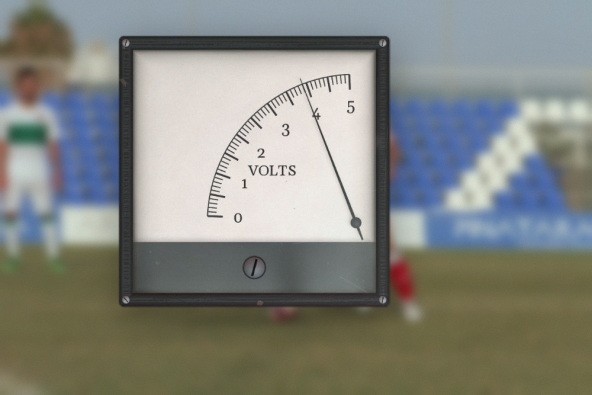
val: 3.9V
